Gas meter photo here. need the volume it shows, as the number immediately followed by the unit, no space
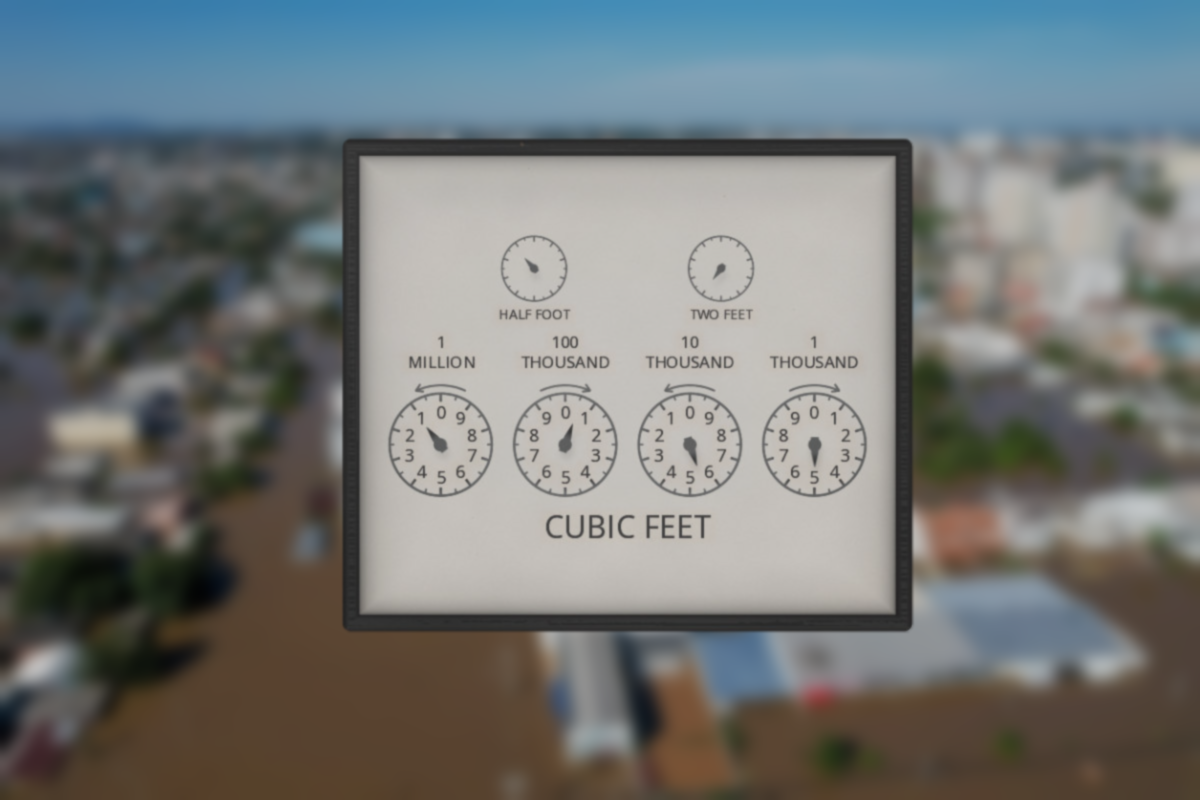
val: 105500ft³
